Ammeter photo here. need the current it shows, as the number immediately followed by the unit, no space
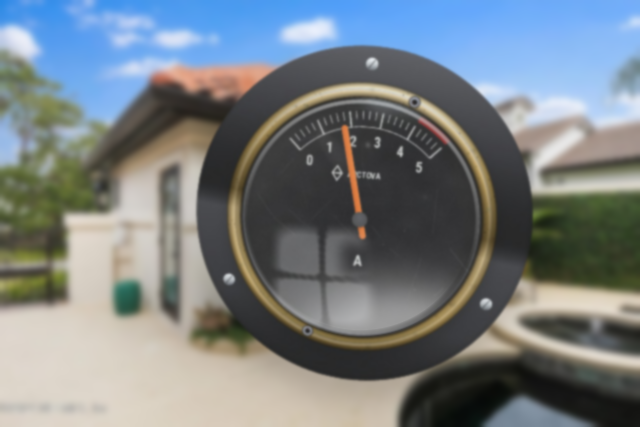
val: 1.8A
